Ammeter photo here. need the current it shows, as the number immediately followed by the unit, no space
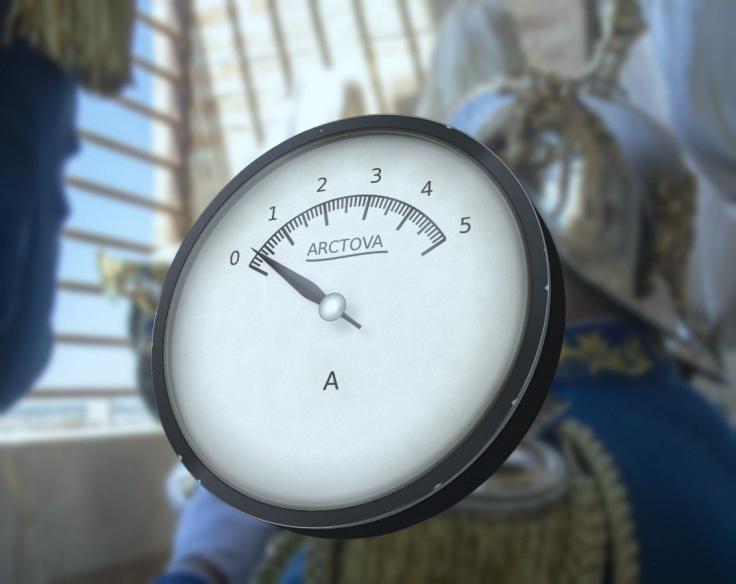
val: 0.3A
